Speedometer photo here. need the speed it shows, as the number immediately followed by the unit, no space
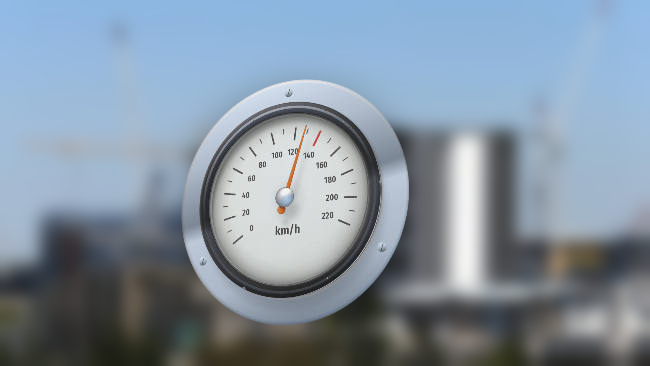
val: 130km/h
